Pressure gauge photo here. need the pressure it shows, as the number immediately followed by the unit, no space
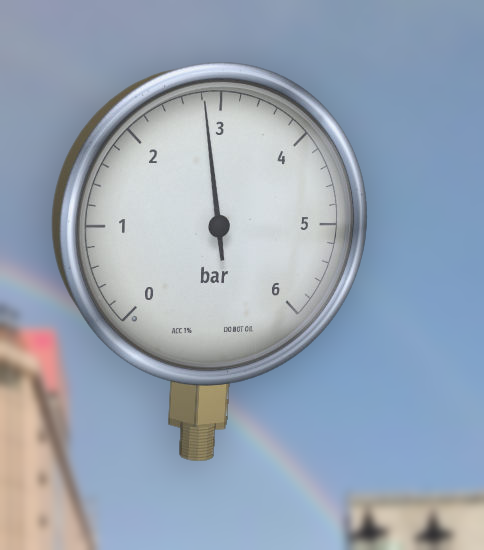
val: 2.8bar
